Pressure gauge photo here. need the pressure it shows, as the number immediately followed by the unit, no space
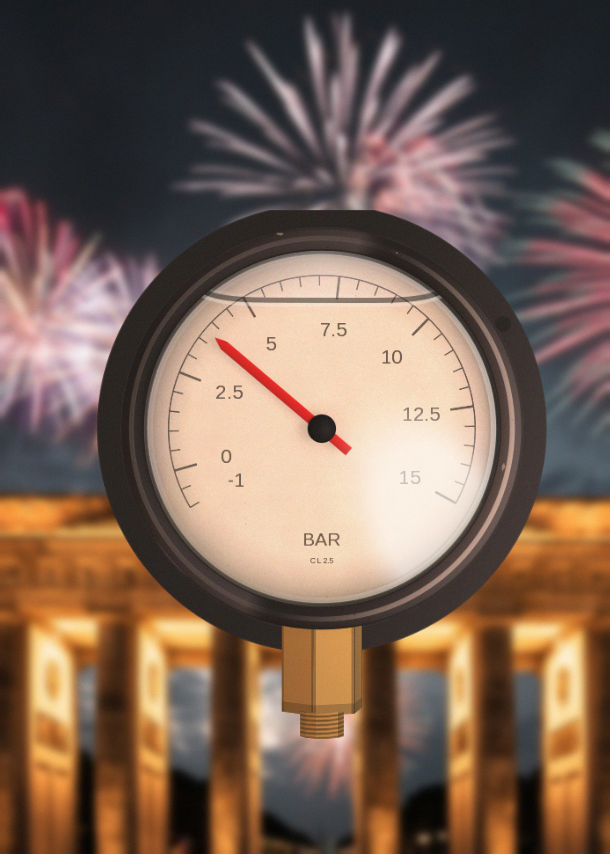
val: 3.75bar
